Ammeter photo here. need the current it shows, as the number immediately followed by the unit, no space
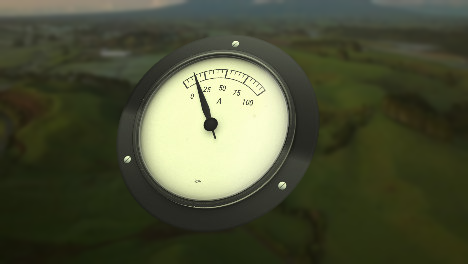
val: 15A
